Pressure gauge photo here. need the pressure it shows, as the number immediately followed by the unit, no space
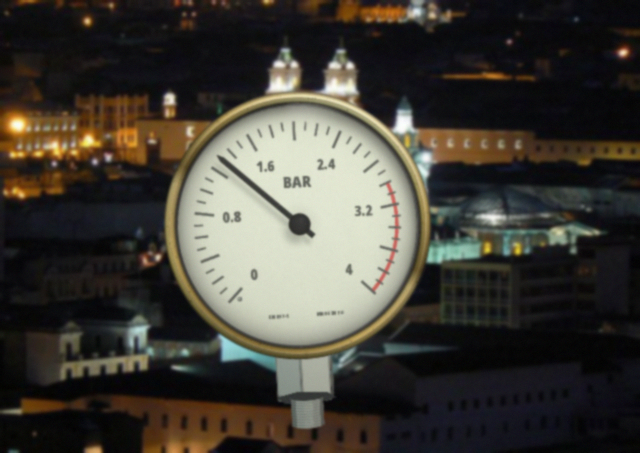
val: 1.3bar
